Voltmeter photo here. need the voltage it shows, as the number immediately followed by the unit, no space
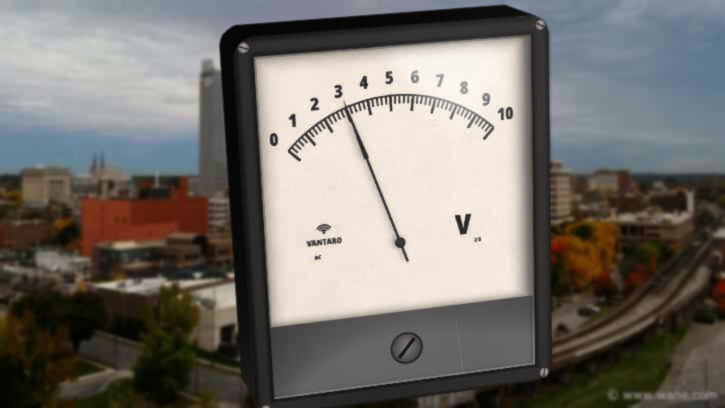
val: 3V
